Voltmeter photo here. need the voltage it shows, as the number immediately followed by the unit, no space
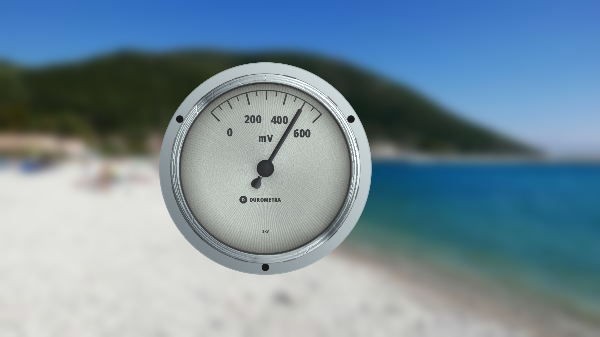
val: 500mV
